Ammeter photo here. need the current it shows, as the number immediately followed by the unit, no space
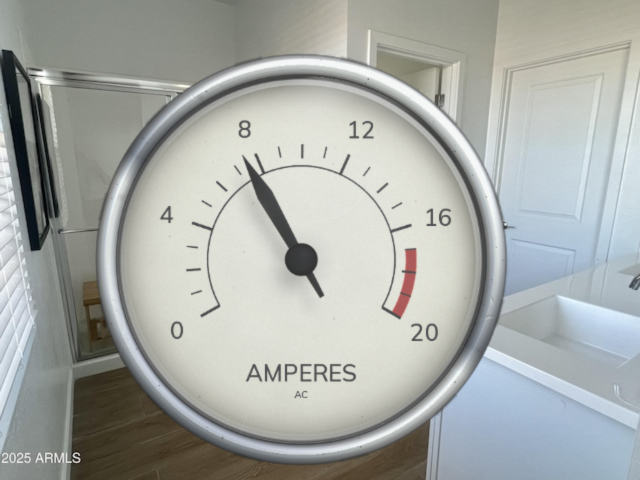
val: 7.5A
